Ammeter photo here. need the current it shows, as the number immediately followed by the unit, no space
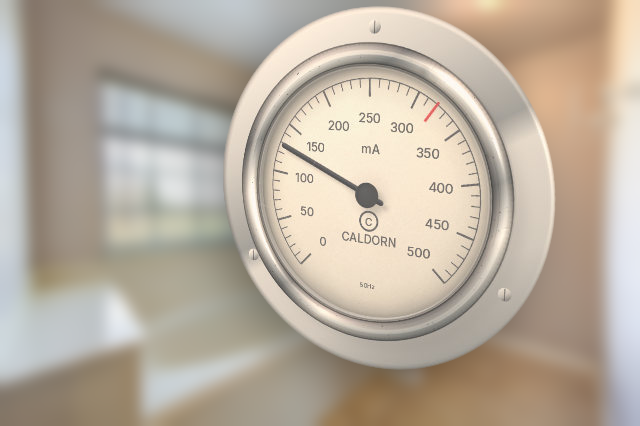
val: 130mA
